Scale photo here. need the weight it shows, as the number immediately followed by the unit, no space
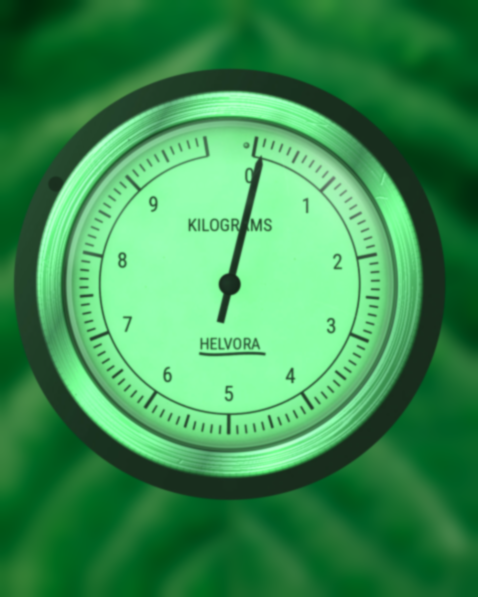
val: 0.1kg
